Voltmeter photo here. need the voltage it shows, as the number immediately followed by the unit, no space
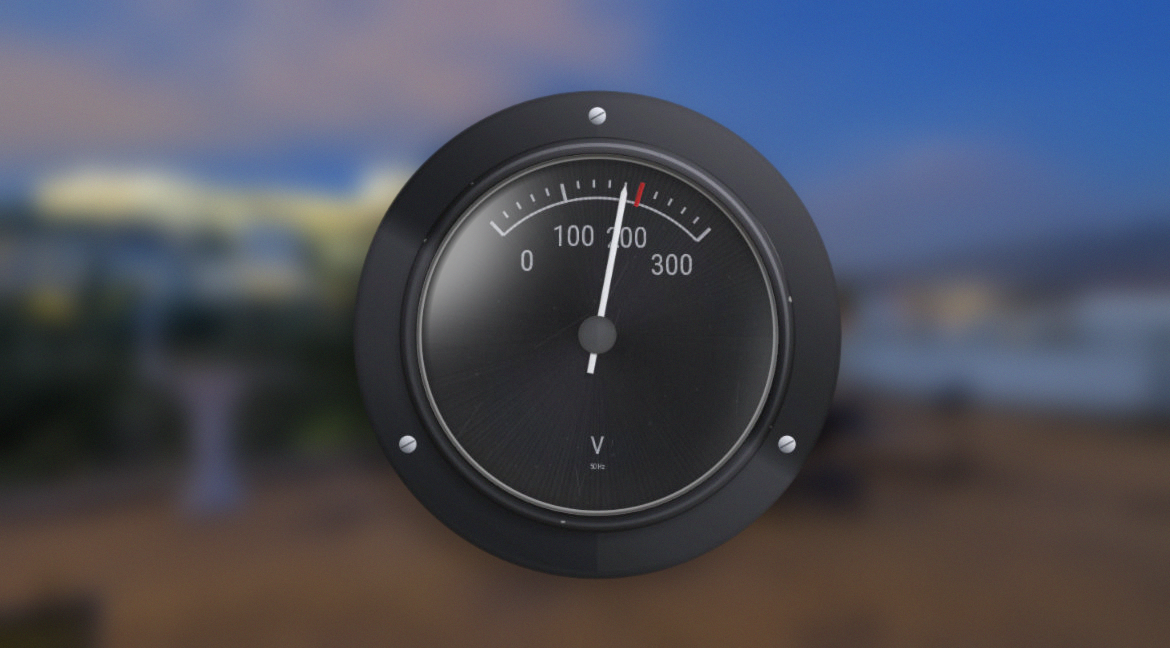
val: 180V
